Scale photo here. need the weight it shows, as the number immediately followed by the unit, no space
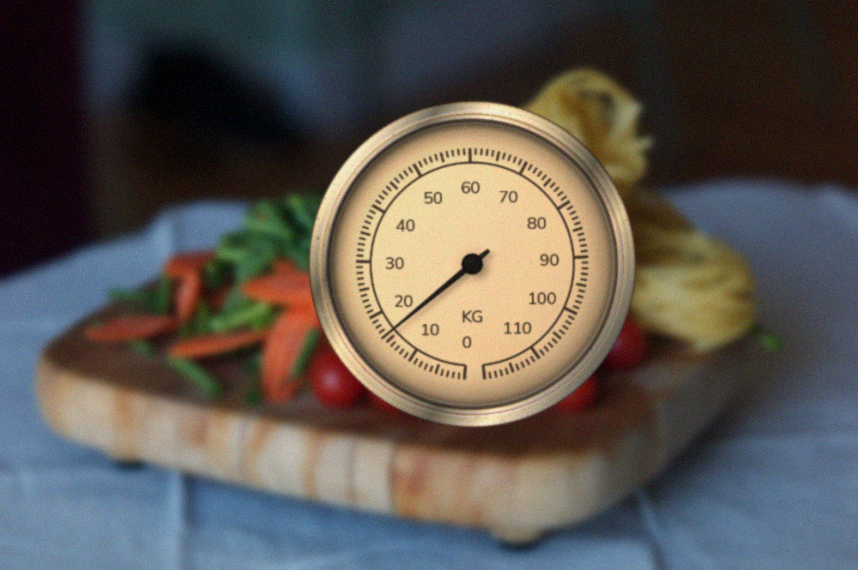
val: 16kg
